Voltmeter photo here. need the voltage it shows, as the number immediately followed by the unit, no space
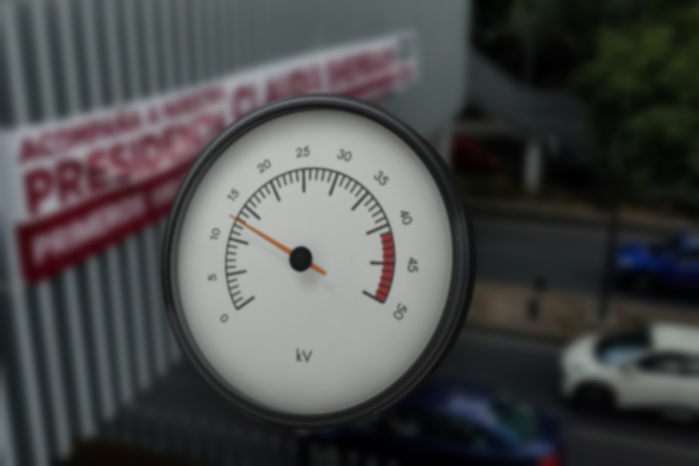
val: 13kV
